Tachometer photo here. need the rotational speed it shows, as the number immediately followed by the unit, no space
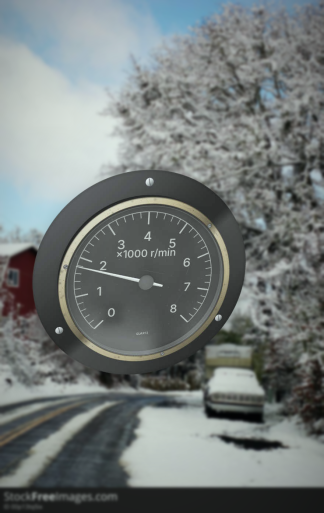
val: 1800rpm
